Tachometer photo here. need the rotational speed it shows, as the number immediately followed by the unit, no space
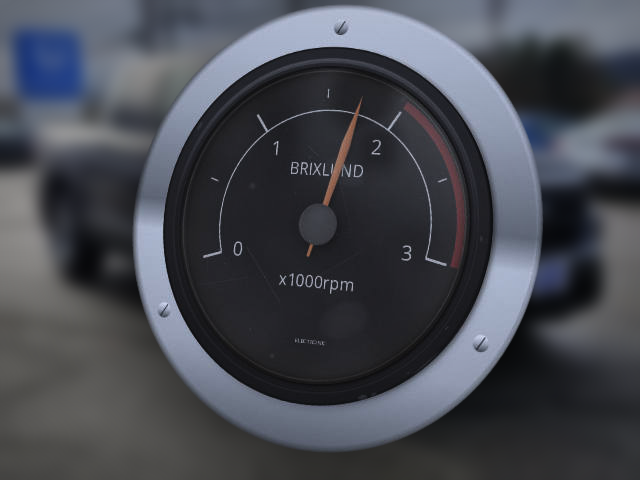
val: 1750rpm
